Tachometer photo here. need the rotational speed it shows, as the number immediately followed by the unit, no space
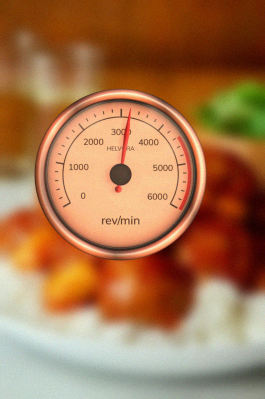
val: 3200rpm
